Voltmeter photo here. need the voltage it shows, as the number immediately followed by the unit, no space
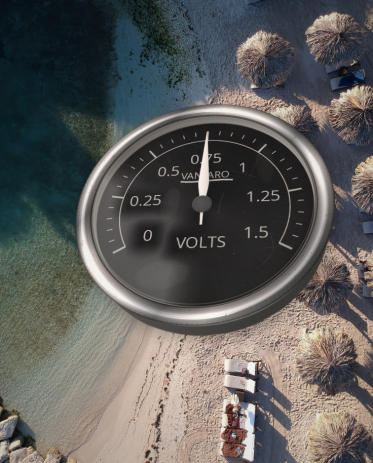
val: 0.75V
